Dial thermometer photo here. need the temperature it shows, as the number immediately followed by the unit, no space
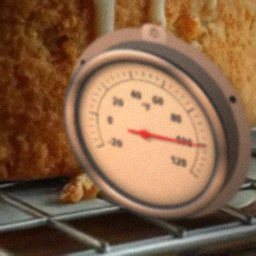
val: 100°F
